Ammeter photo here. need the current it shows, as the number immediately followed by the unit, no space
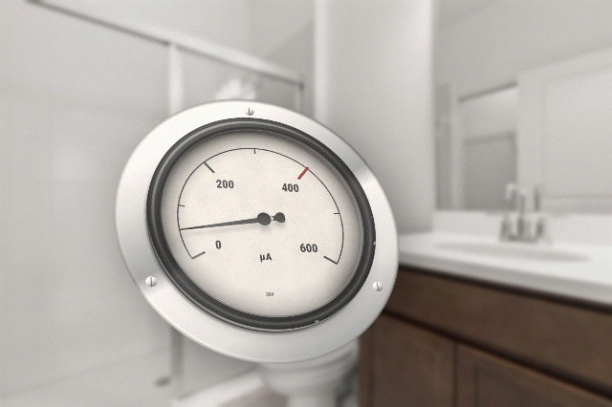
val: 50µA
